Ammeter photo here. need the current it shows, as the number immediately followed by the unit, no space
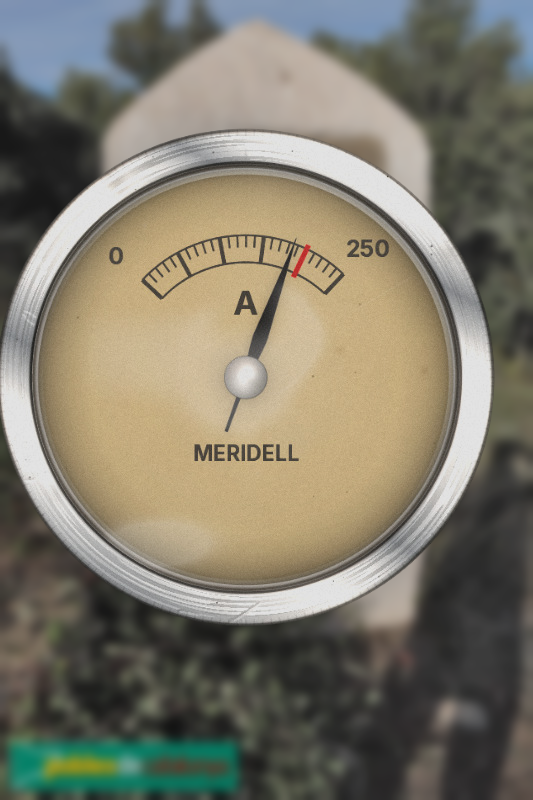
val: 185A
